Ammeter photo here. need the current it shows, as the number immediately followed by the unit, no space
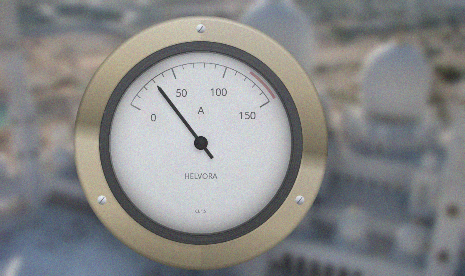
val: 30A
